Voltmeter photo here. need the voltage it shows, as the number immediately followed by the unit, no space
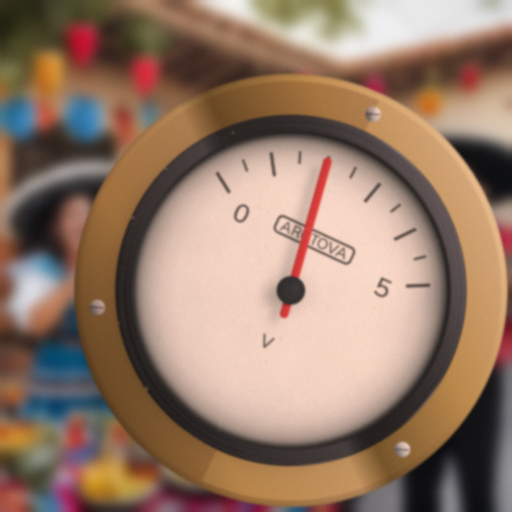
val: 2V
